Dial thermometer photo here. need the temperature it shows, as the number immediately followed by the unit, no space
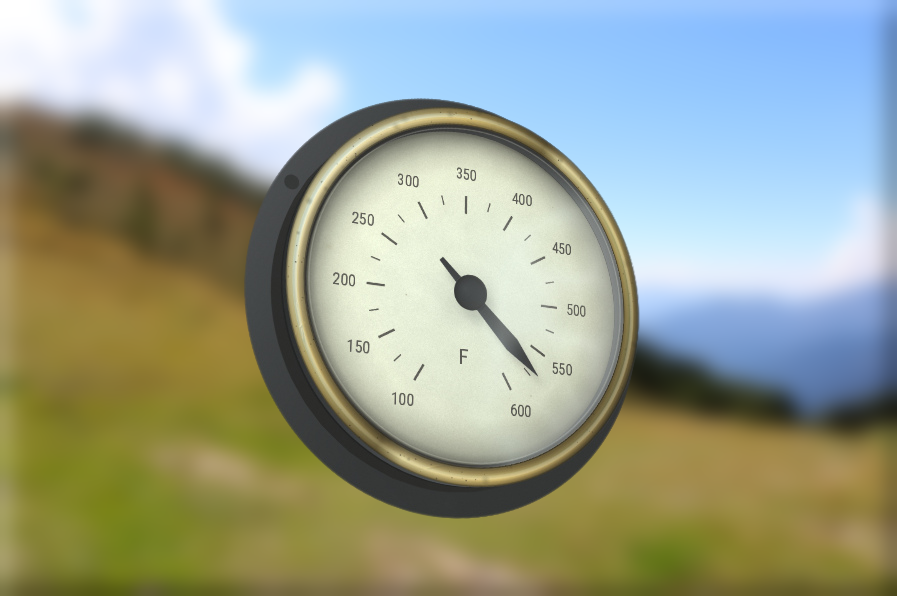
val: 575°F
